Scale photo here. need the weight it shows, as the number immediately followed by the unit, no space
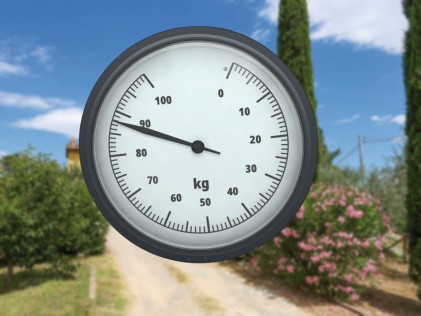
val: 88kg
